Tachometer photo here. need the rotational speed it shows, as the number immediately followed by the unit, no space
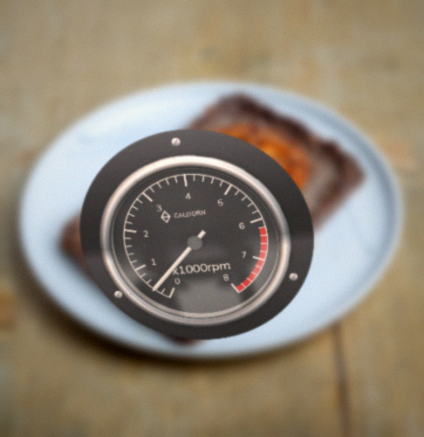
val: 400rpm
